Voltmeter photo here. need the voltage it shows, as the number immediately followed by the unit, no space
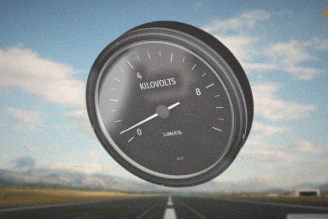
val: 0.5kV
